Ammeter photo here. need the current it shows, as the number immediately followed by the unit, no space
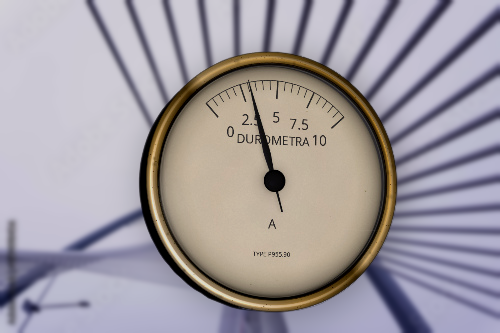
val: 3A
